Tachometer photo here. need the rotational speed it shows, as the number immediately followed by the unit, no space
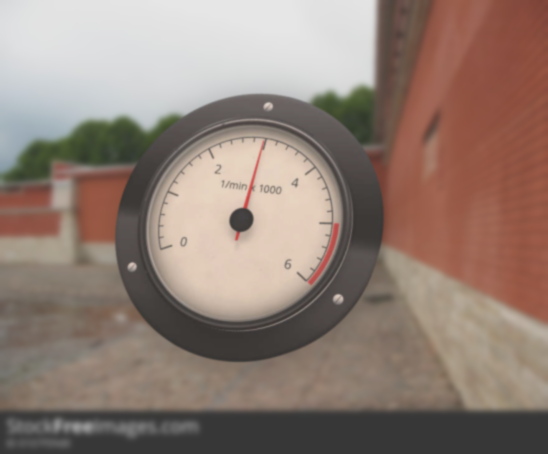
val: 3000rpm
